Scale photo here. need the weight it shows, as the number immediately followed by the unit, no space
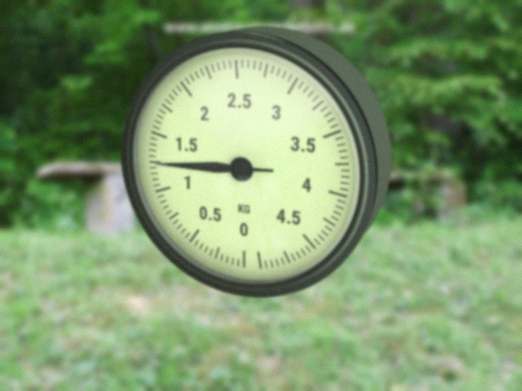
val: 1.25kg
